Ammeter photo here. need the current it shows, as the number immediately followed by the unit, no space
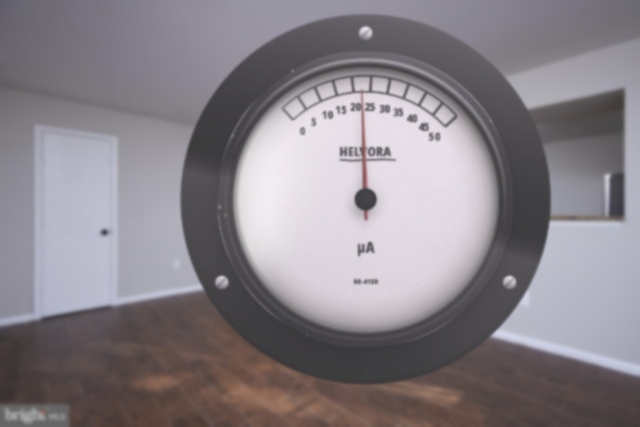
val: 22.5µA
